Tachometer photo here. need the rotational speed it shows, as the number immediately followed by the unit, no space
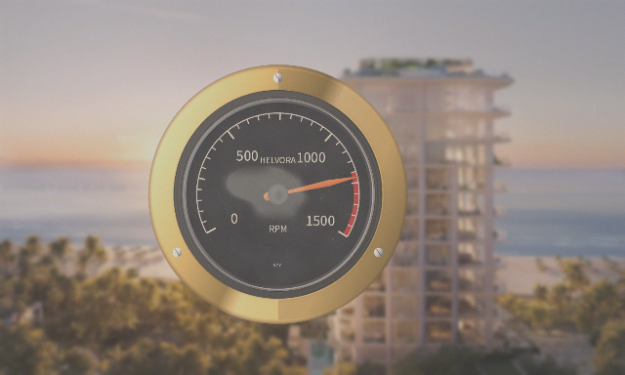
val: 1225rpm
